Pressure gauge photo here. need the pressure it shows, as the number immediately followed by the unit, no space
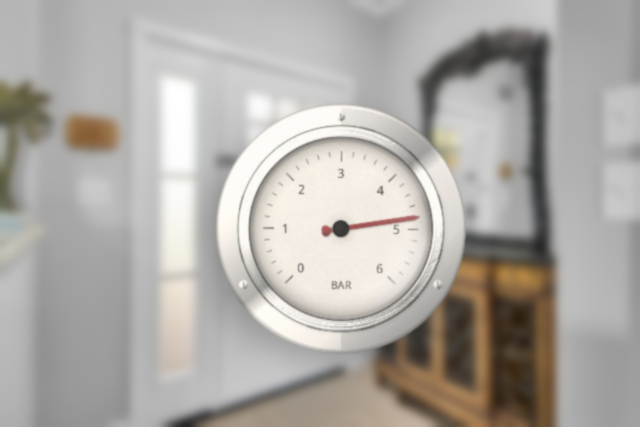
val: 4.8bar
